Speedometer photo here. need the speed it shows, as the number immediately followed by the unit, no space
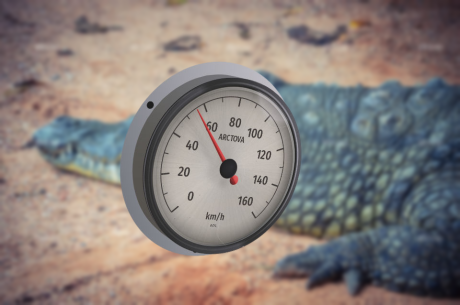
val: 55km/h
